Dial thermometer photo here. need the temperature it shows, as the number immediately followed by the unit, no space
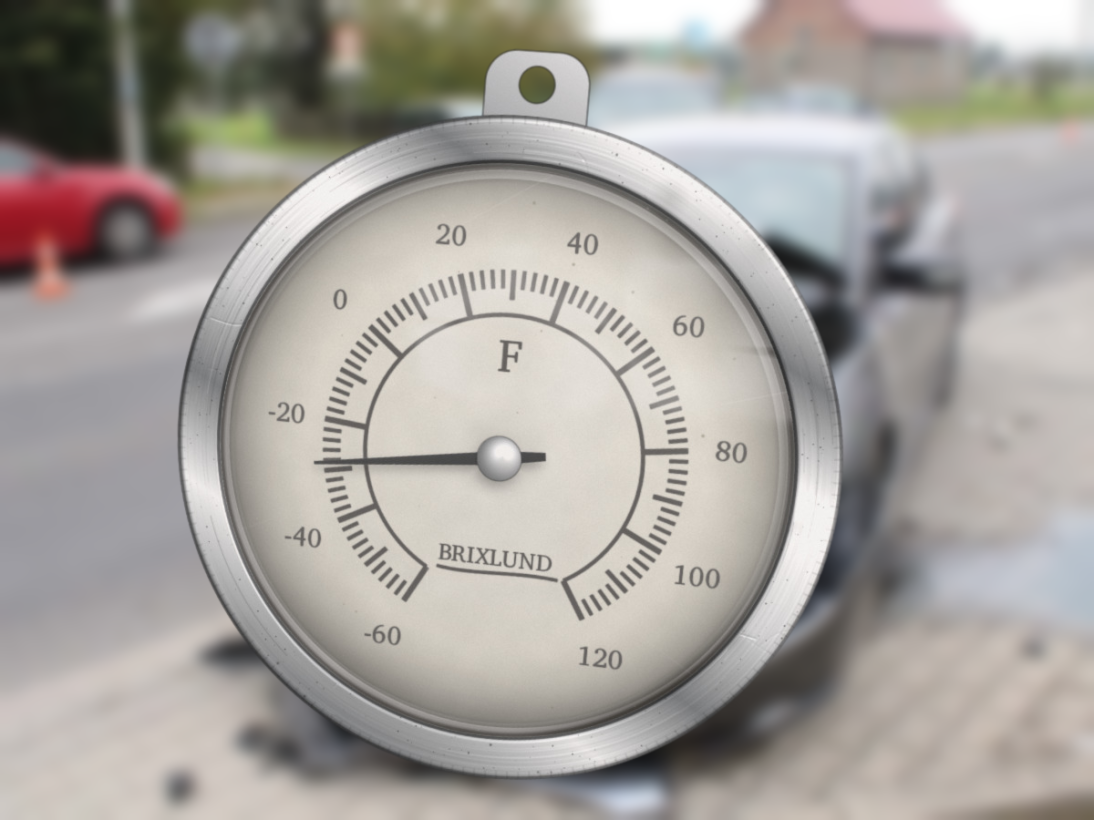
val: -28°F
